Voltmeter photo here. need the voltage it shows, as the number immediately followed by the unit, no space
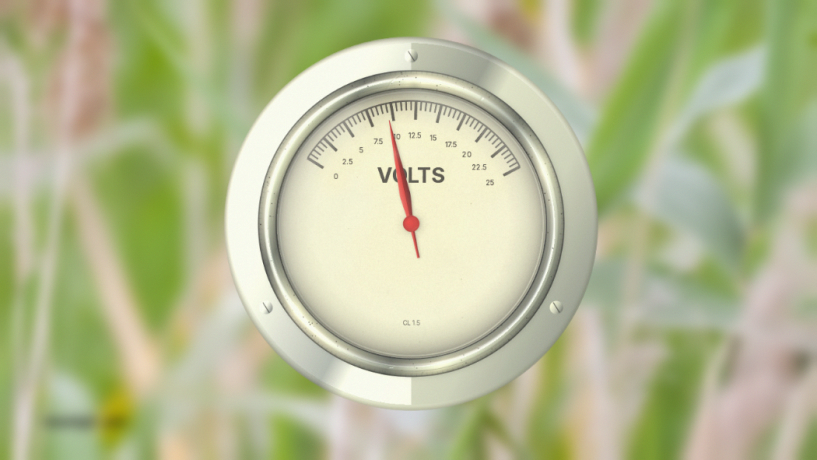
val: 9.5V
